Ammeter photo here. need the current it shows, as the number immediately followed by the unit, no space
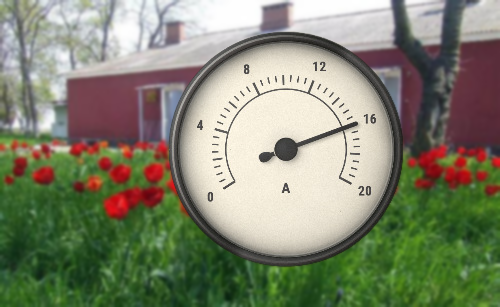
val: 16A
